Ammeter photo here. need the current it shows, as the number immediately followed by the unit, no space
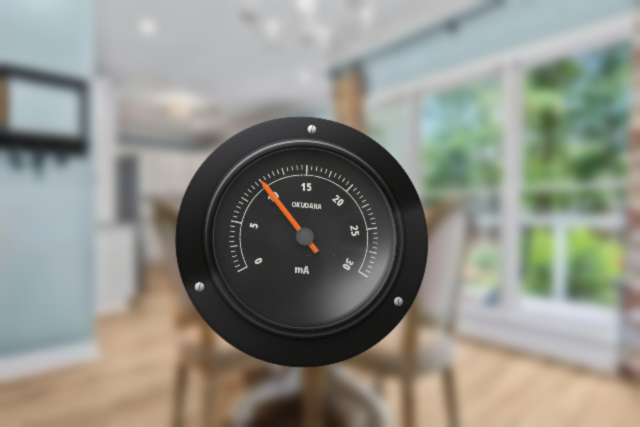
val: 10mA
